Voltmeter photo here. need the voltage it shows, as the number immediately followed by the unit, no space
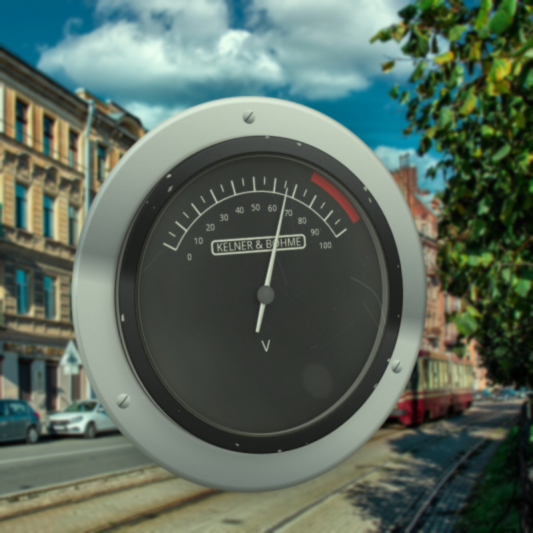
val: 65V
